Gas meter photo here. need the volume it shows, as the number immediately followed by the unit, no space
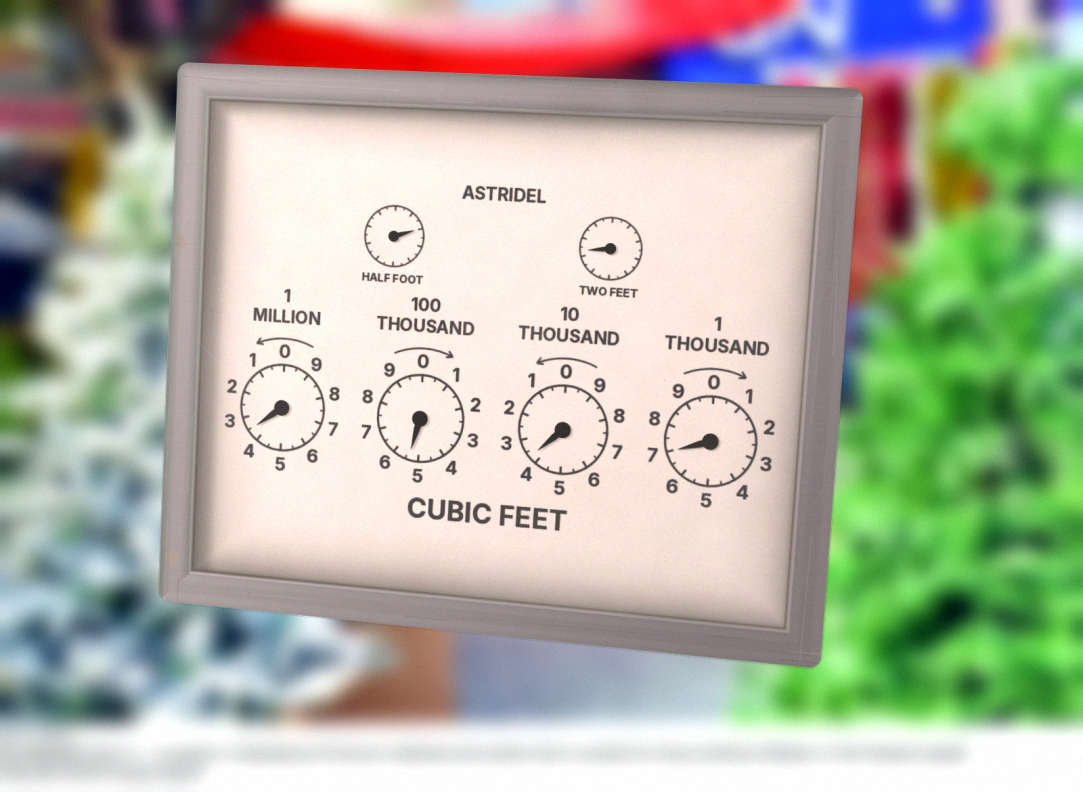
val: 353700ft³
